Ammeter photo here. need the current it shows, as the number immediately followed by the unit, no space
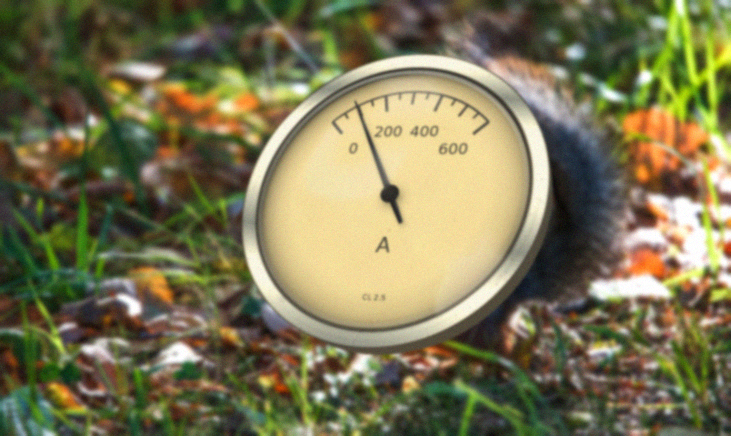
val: 100A
